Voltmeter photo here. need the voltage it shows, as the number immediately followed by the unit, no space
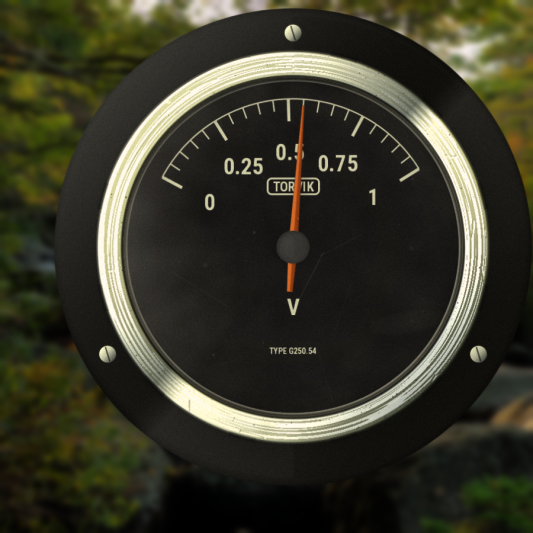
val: 0.55V
